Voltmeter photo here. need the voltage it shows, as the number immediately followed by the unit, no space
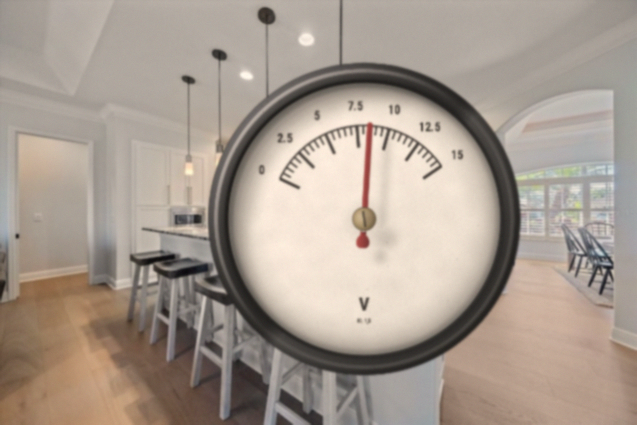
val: 8.5V
